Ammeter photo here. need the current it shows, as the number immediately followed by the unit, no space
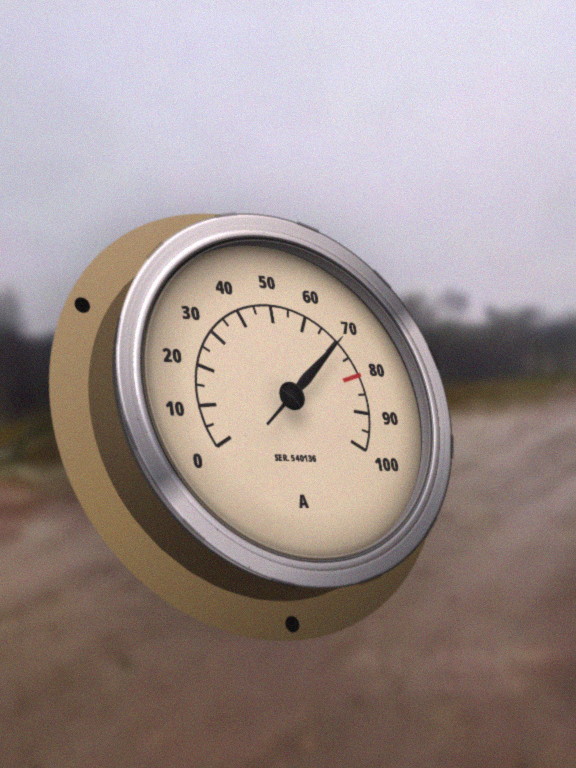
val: 70A
